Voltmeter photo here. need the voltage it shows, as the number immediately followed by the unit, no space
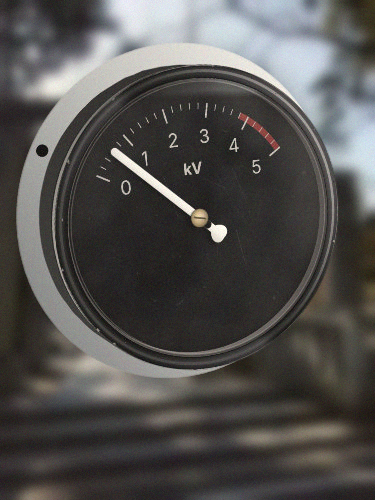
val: 0.6kV
